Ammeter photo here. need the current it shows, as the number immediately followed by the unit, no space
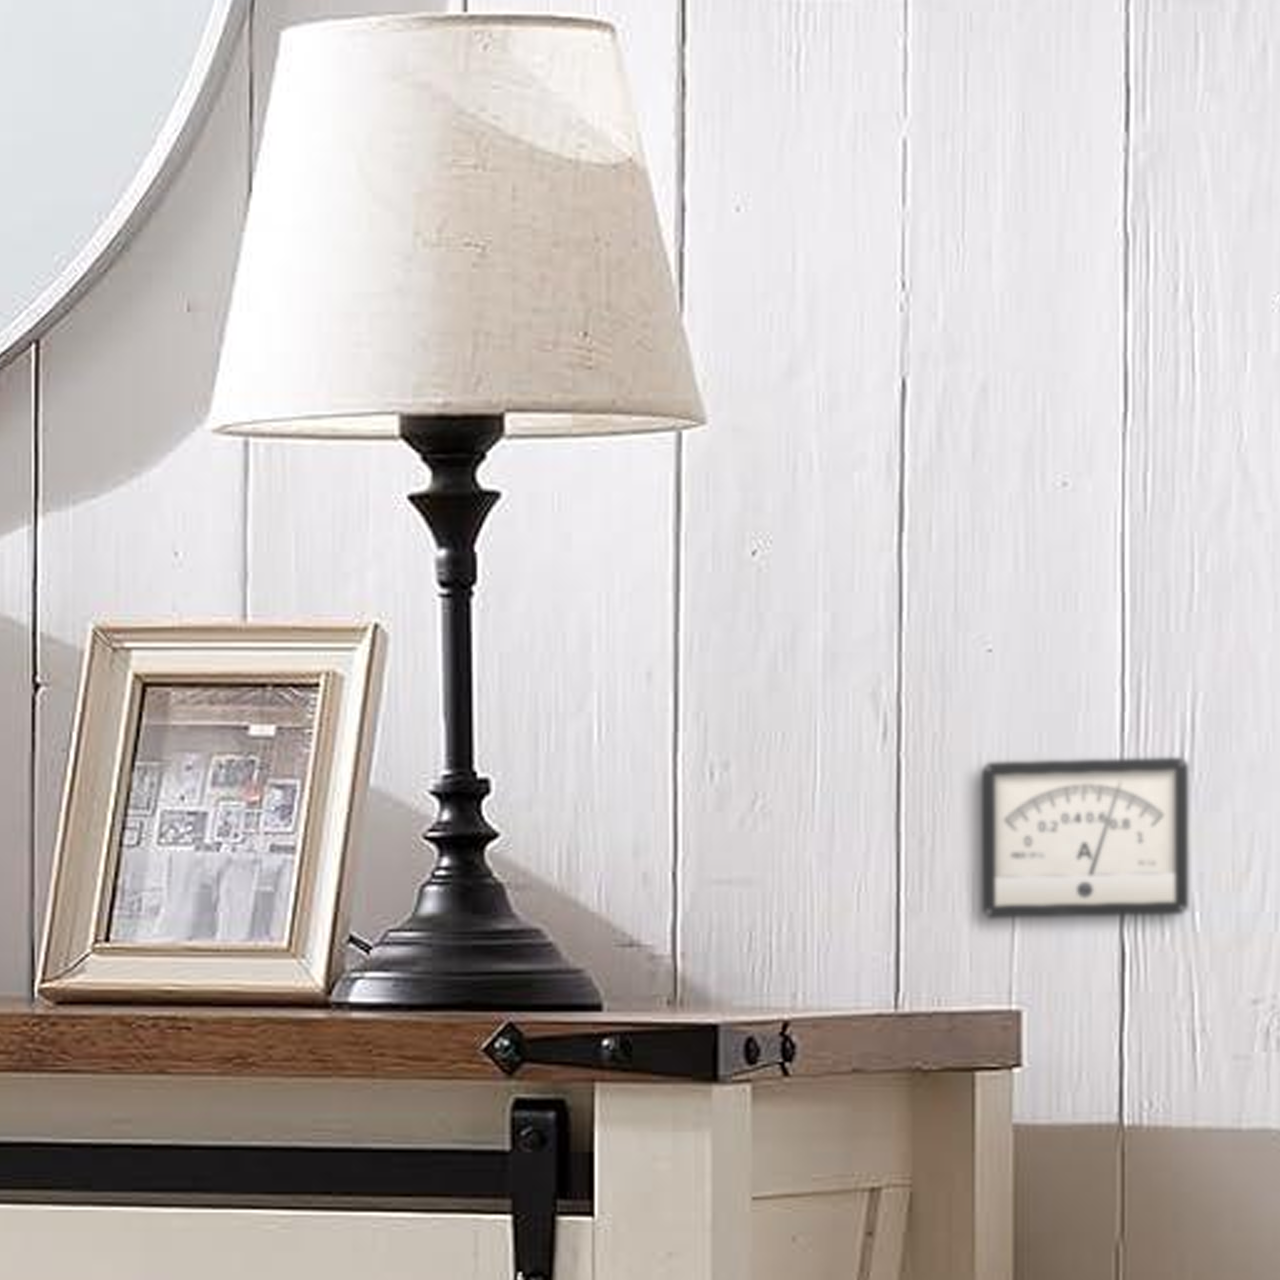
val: 0.7A
